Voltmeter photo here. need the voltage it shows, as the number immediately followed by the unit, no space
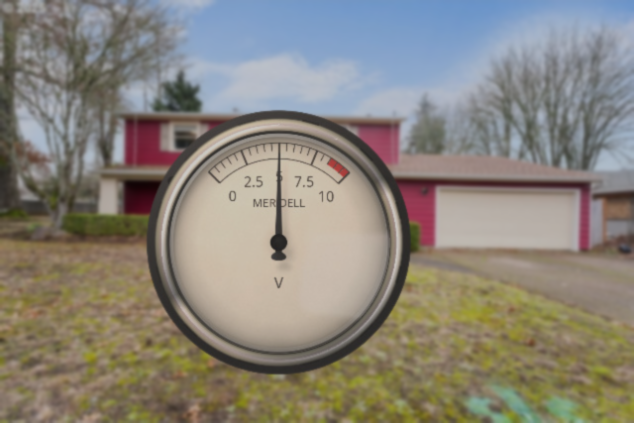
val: 5V
